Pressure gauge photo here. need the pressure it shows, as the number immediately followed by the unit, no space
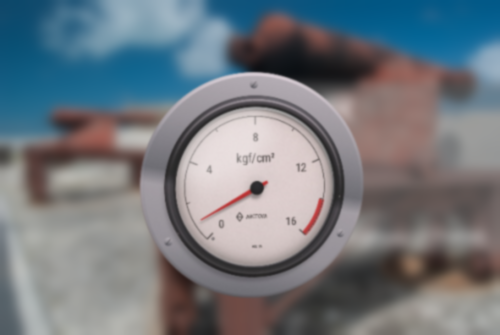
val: 1kg/cm²
